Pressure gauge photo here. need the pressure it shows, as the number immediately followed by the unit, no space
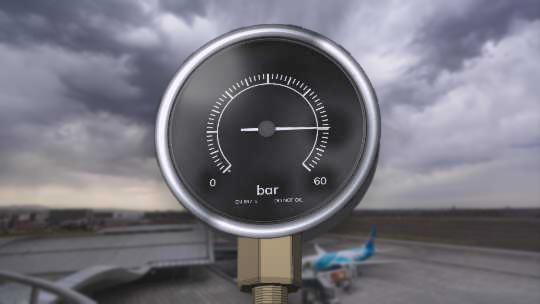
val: 50bar
